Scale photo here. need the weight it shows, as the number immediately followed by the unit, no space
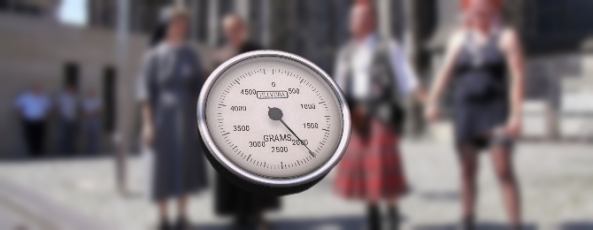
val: 2000g
